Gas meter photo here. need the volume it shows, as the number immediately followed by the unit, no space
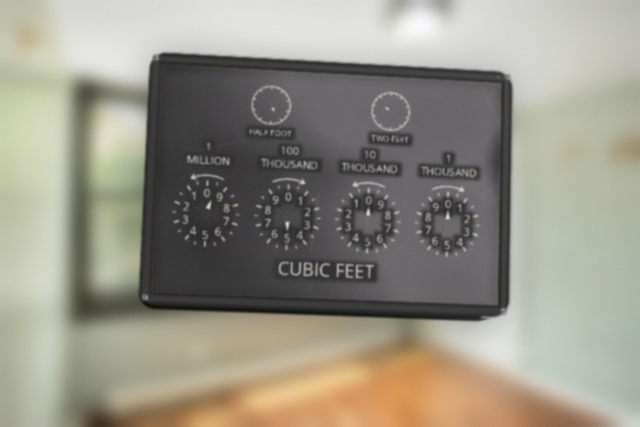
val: 950000ft³
